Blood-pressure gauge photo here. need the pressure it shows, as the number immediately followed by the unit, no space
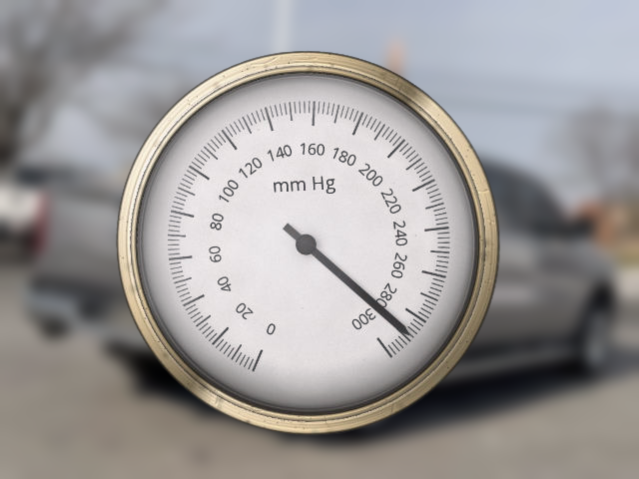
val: 288mmHg
